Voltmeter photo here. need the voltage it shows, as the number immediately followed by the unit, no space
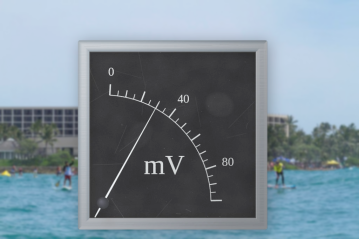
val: 30mV
